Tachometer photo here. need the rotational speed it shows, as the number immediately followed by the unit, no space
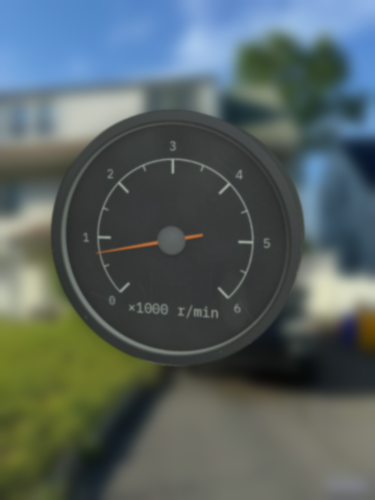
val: 750rpm
